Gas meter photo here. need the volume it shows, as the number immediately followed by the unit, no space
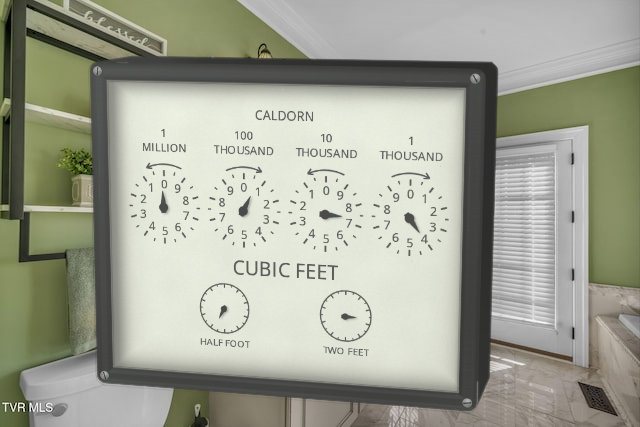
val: 7400ft³
